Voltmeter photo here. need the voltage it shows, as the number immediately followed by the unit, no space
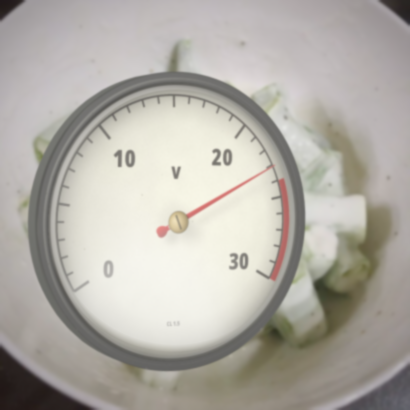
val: 23V
